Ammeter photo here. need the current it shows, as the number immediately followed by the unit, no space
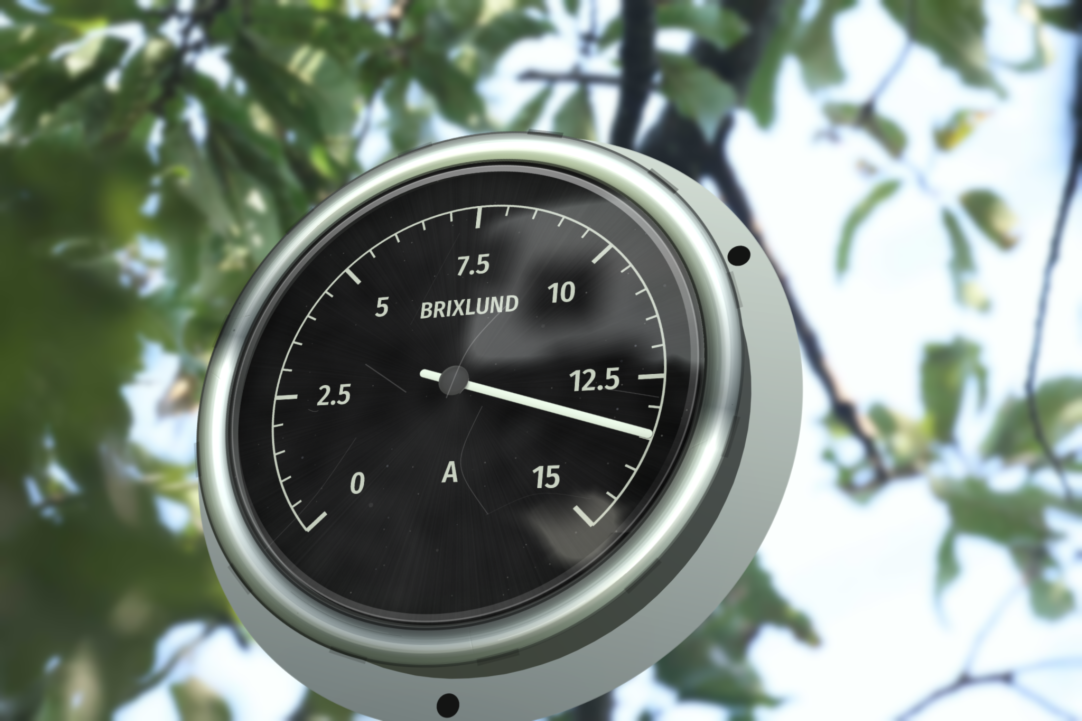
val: 13.5A
